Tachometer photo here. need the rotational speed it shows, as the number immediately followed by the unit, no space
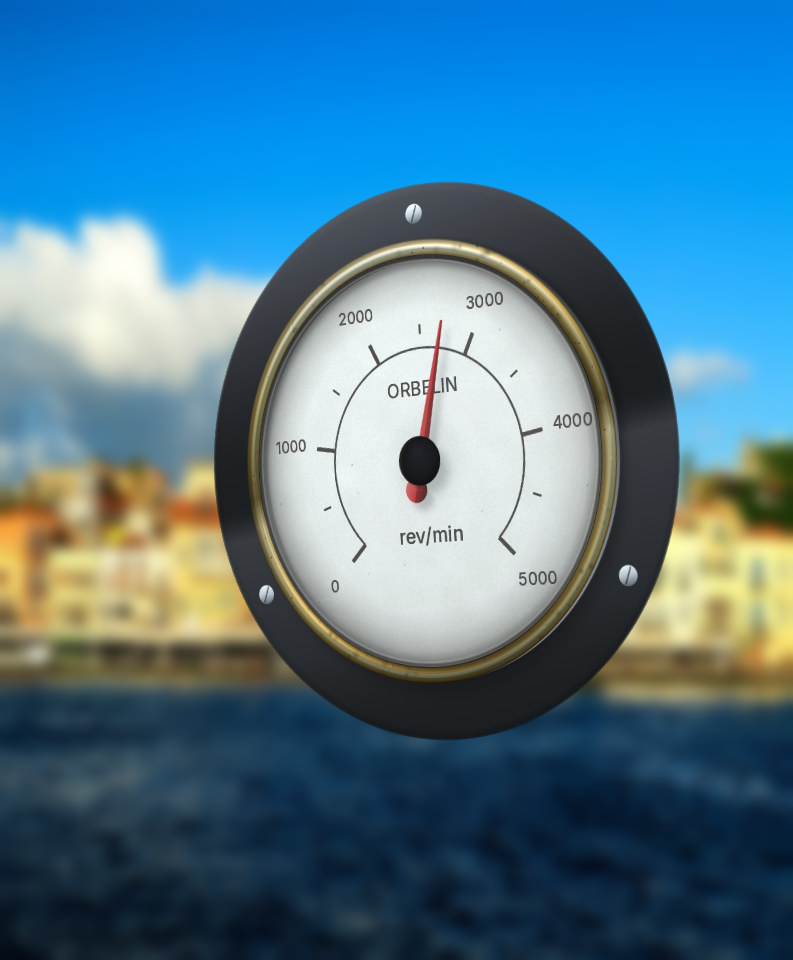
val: 2750rpm
